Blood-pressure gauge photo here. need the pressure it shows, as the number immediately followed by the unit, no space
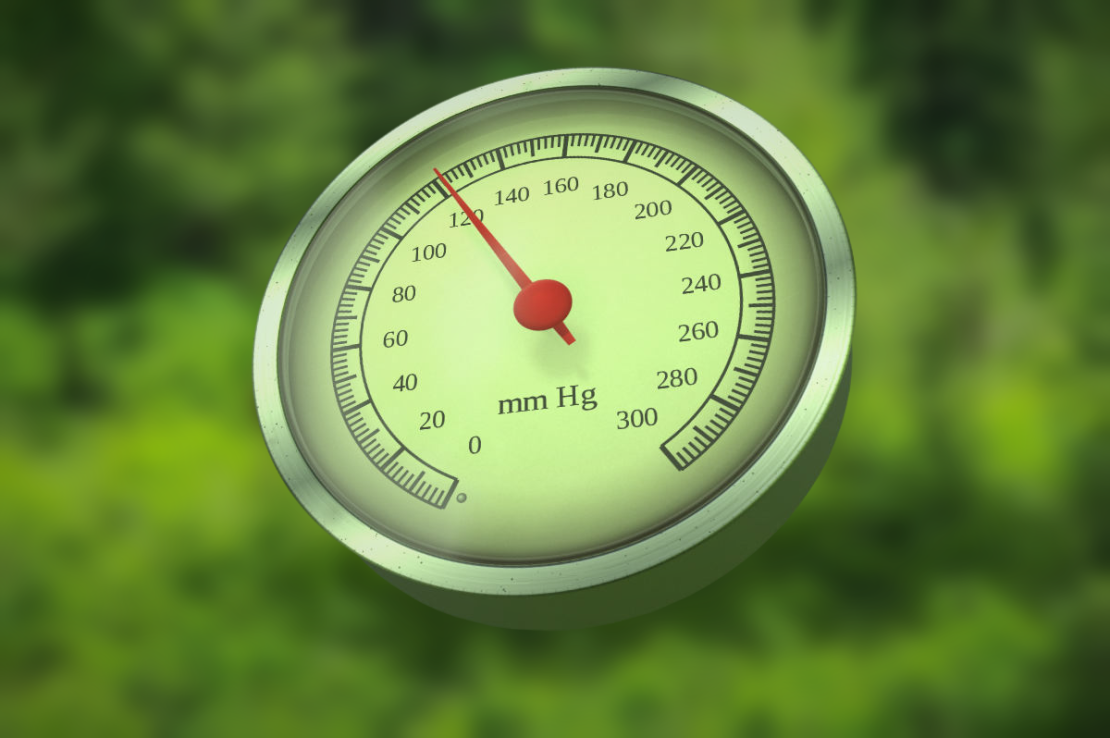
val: 122mmHg
